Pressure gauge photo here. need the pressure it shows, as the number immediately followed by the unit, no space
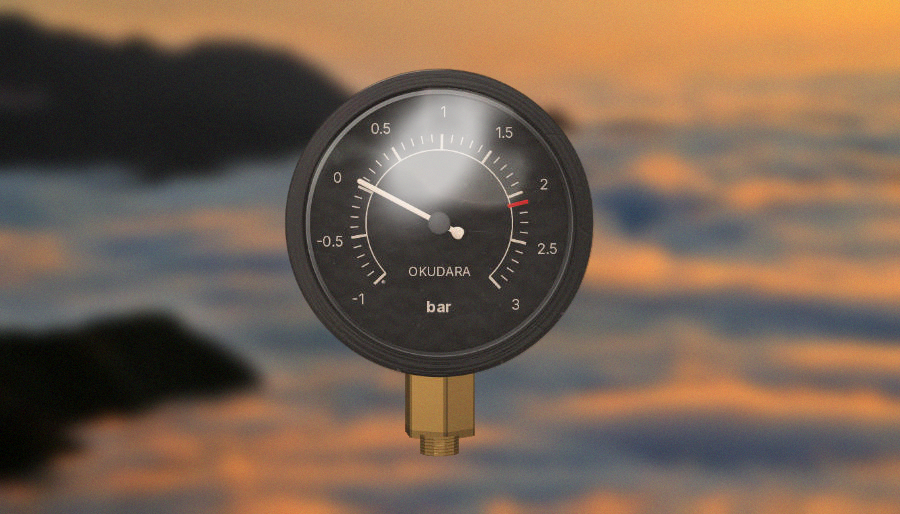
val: 0.05bar
